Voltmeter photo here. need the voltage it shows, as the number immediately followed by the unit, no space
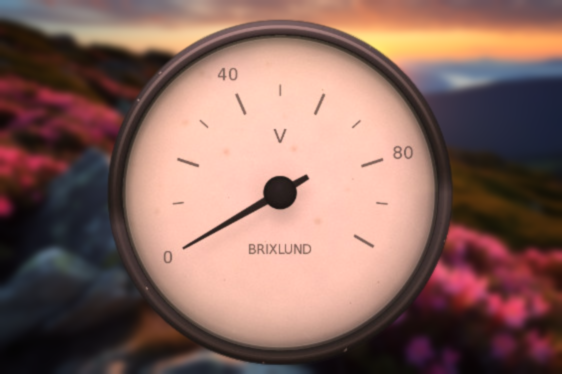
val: 0V
